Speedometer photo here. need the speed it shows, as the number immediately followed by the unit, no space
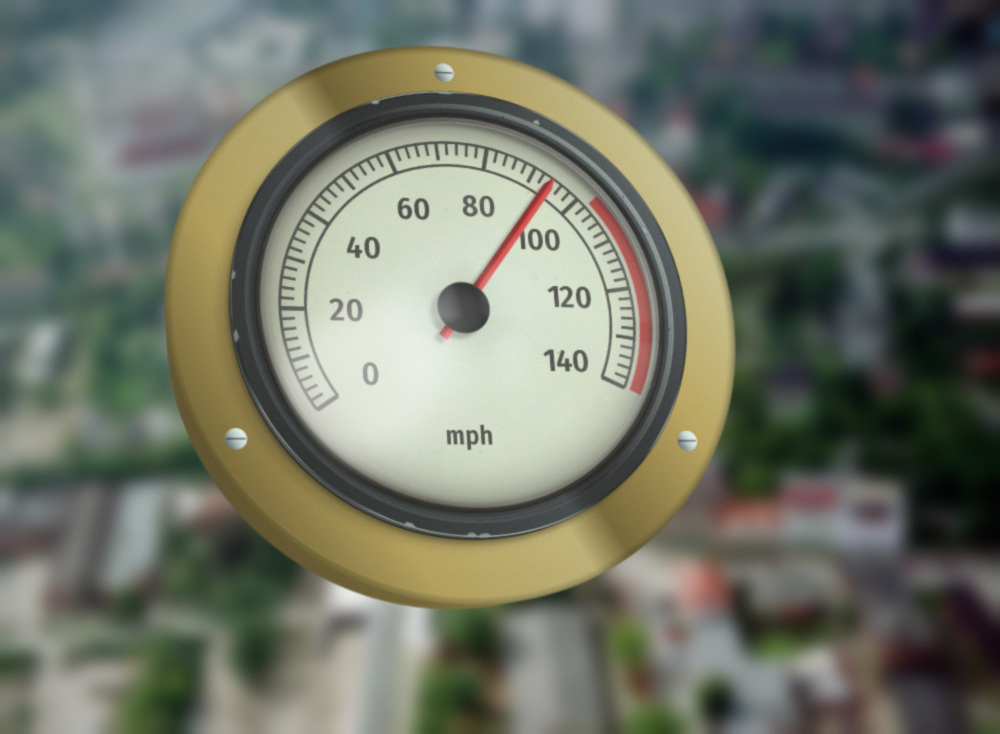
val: 94mph
